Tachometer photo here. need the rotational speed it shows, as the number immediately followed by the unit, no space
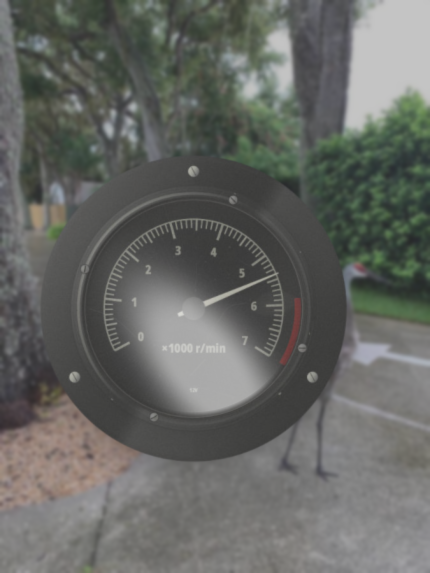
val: 5400rpm
